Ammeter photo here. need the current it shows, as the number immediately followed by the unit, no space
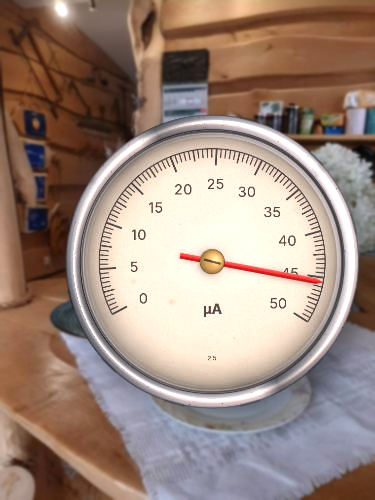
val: 45.5µA
